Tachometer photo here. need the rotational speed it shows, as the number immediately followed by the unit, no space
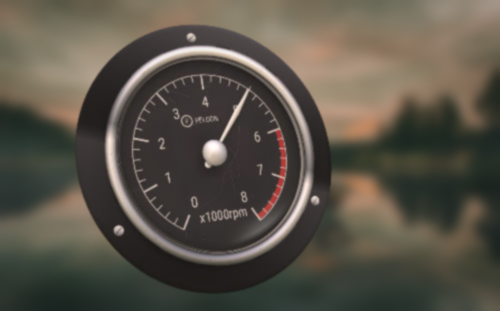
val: 5000rpm
